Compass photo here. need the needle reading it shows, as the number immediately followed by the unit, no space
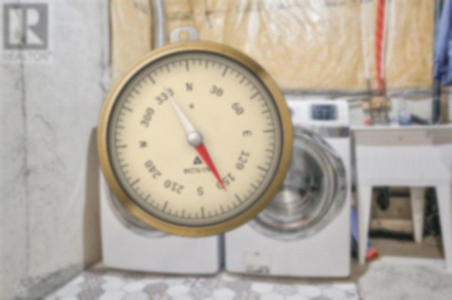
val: 155°
